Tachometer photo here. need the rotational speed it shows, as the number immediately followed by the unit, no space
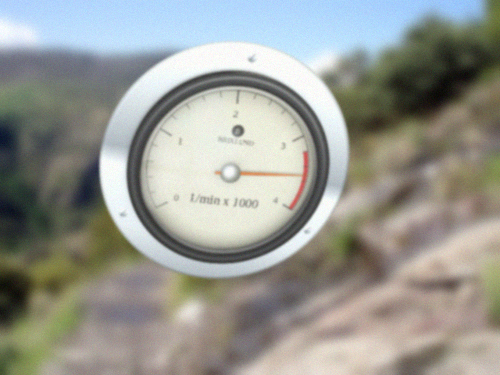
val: 3500rpm
